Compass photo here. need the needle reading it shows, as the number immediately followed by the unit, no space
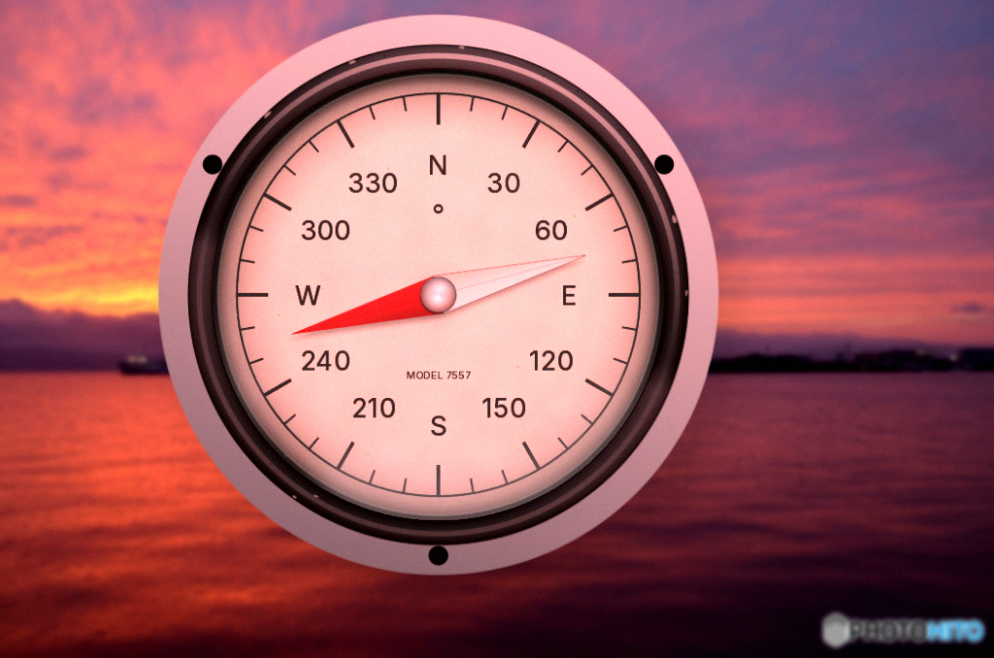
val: 255°
